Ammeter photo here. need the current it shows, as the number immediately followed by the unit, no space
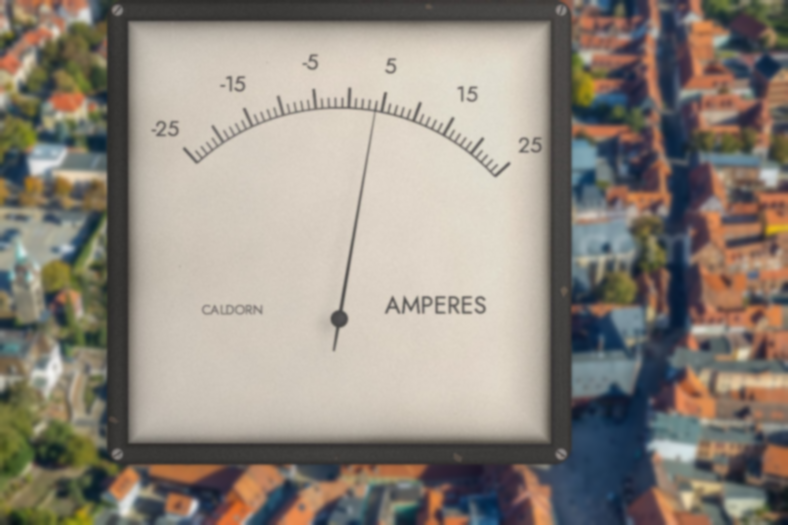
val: 4A
